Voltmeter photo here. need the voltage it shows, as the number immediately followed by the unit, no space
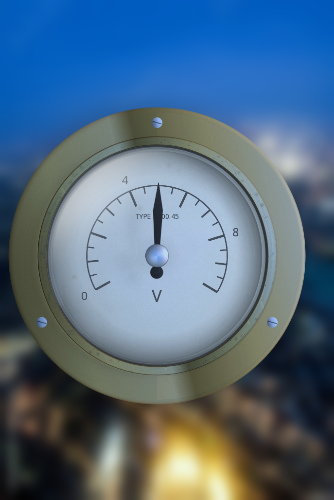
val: 5V
